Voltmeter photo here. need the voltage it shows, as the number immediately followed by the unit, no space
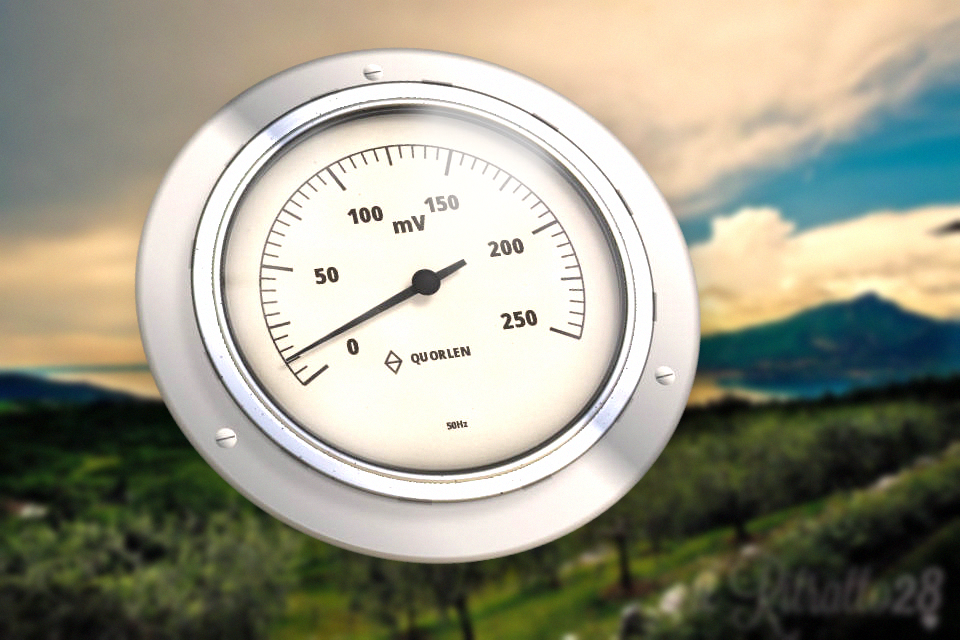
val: 10mV
